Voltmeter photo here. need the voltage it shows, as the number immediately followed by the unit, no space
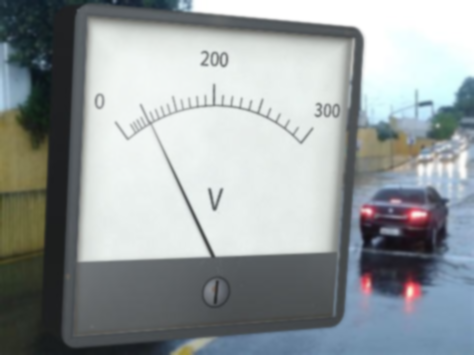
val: 100V
